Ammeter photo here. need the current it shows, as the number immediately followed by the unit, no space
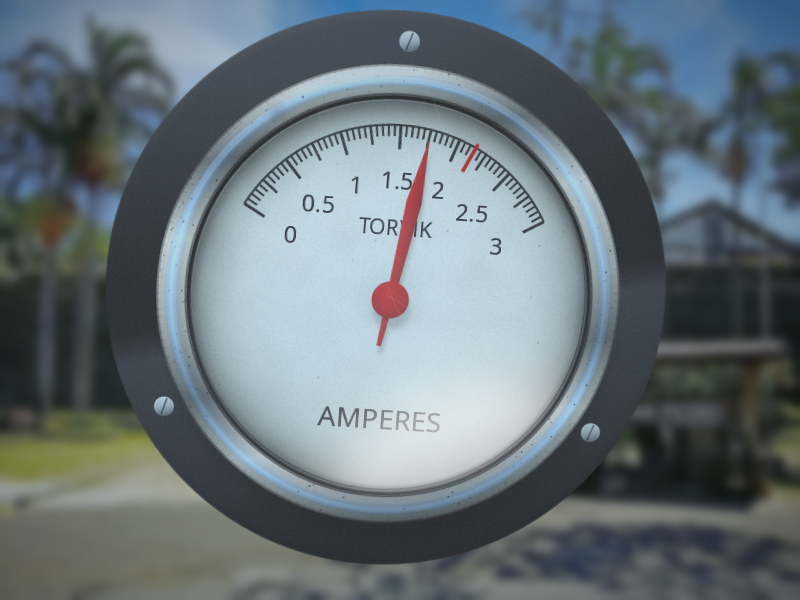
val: 1.75A
